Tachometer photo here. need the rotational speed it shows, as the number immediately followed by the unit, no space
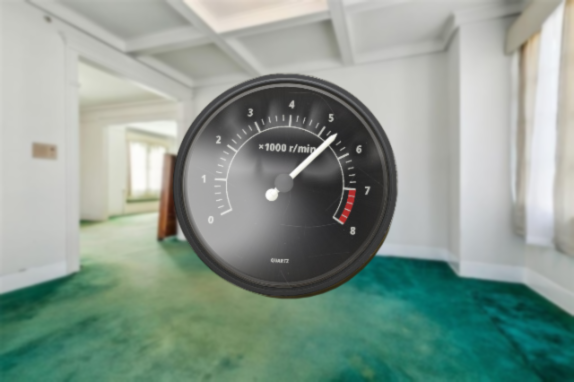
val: 5400rpm
